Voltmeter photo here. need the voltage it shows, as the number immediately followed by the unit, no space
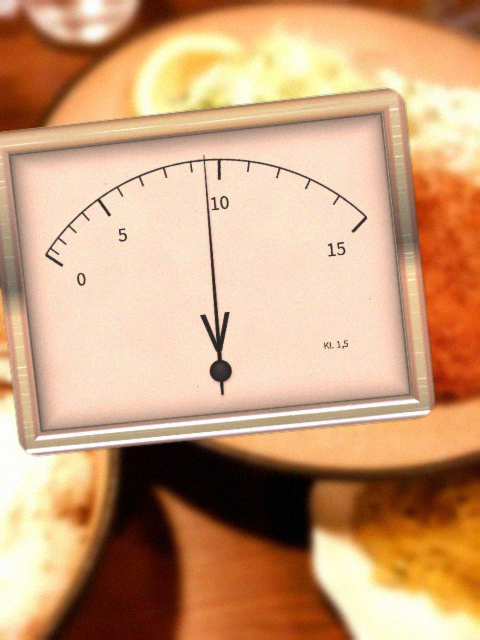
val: 9.5V
